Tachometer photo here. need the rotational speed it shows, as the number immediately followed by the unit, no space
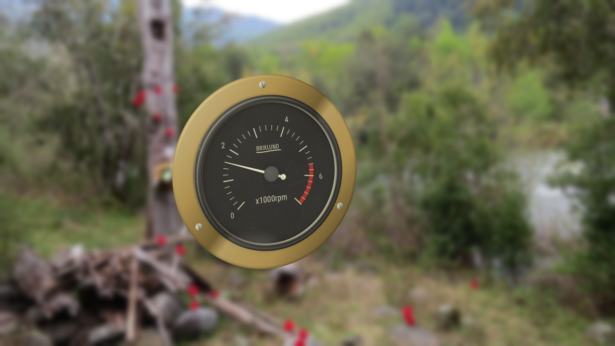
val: 1600rpm
